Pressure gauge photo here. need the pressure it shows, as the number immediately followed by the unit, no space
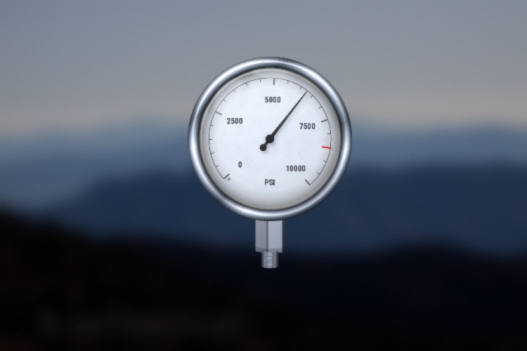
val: 6250psi
